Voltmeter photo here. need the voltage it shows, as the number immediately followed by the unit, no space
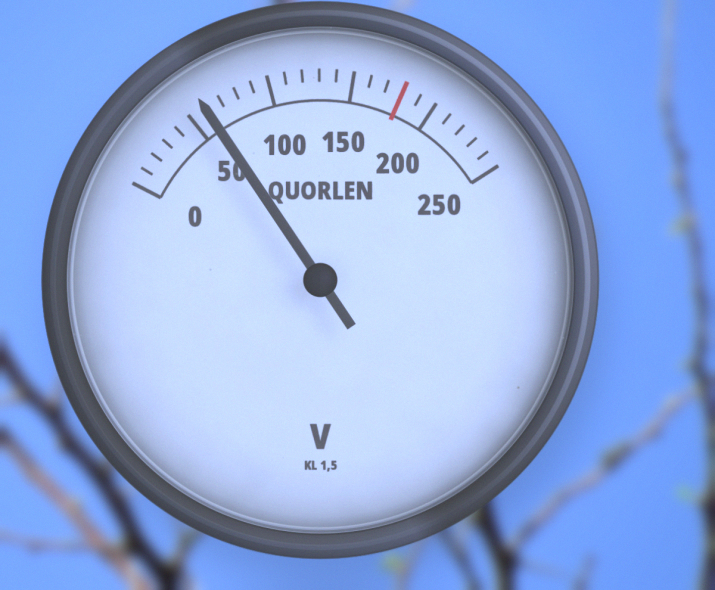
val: 60V
